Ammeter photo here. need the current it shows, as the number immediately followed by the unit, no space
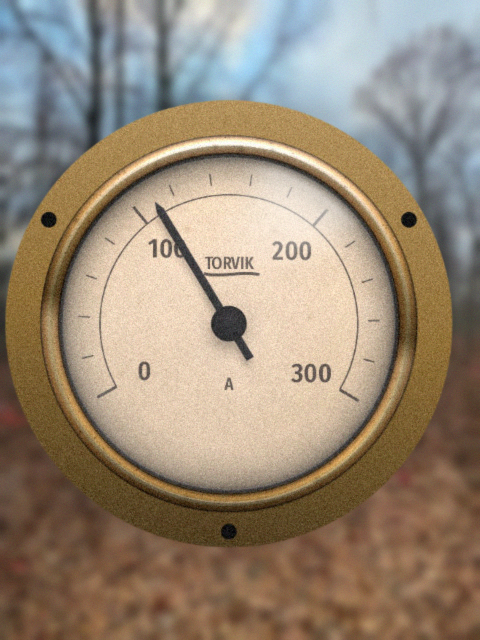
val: 110A
